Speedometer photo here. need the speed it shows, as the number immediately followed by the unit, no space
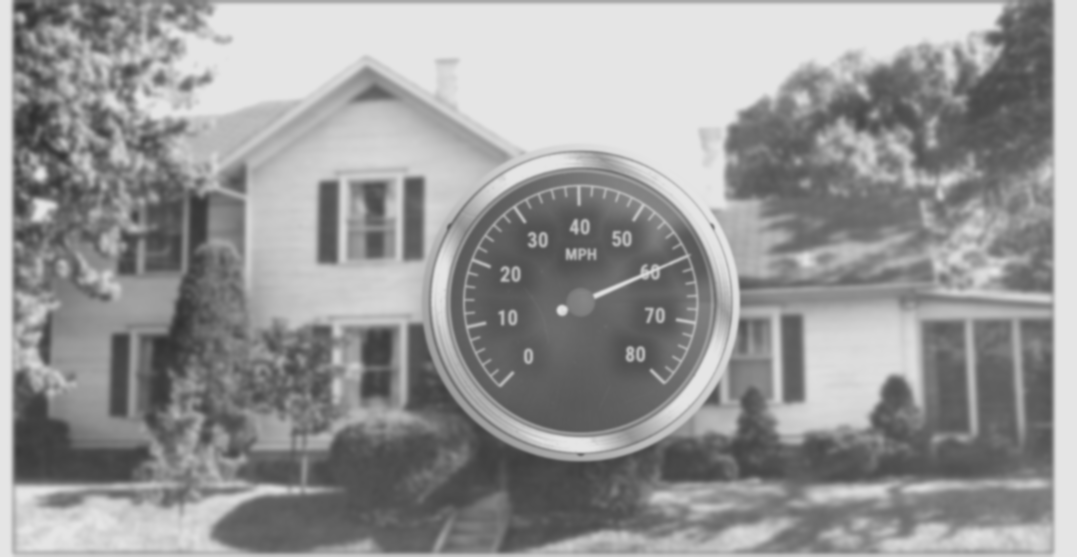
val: 60mph
